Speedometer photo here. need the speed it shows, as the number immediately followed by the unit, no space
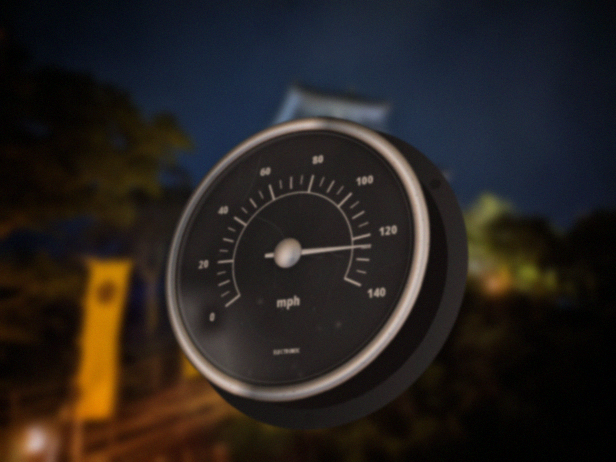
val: 125mph
